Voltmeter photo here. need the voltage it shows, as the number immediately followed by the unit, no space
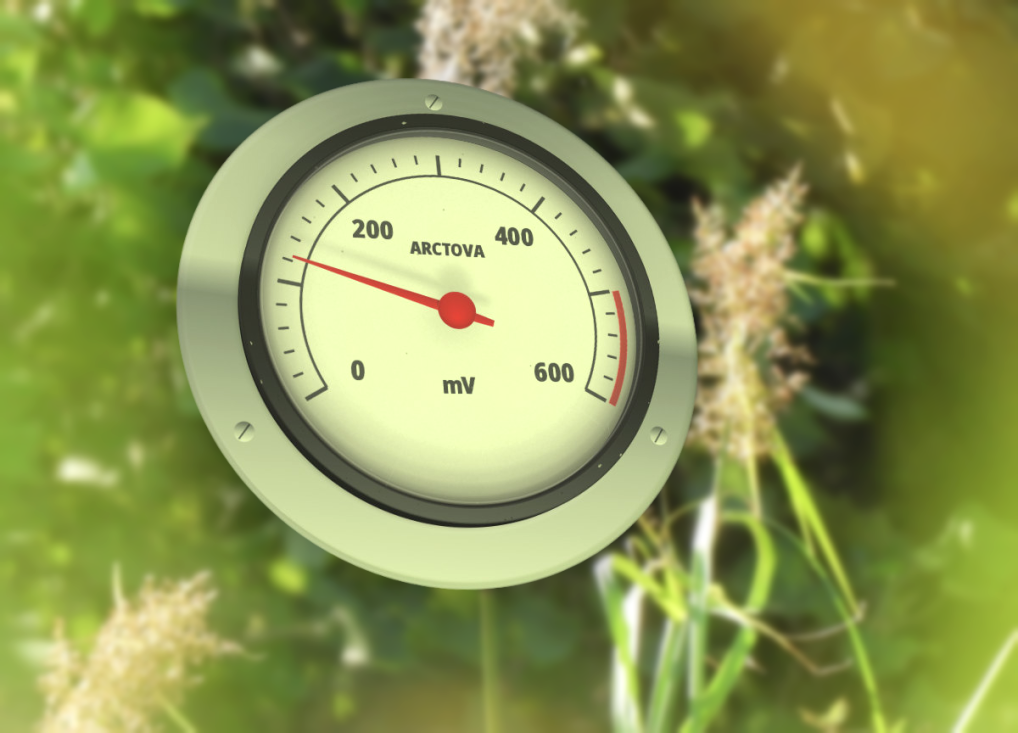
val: 120mV
